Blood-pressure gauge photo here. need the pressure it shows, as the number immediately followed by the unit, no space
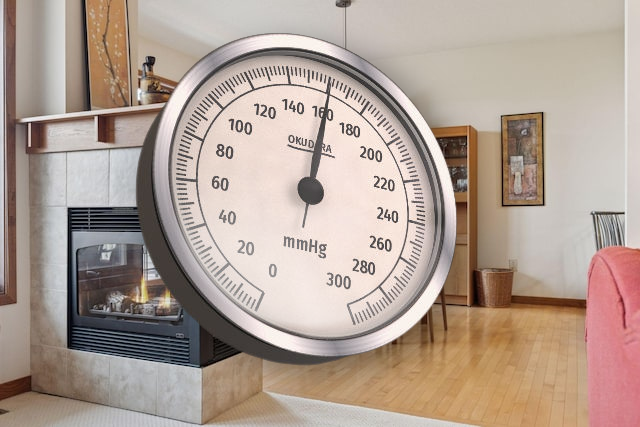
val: 160mmHg
